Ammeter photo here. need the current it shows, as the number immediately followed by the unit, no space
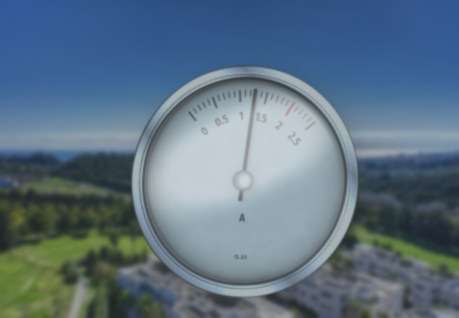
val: 1.3A
